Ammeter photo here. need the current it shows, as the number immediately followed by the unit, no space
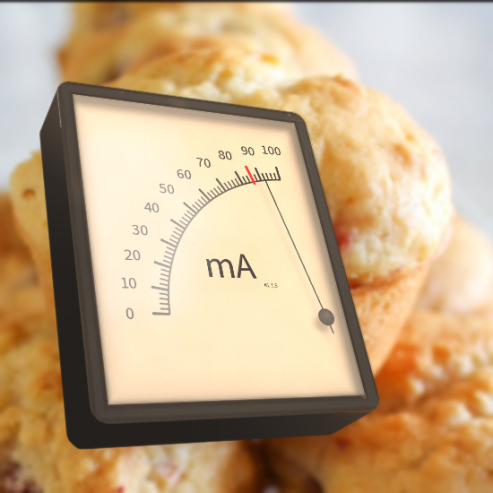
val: 90mA
